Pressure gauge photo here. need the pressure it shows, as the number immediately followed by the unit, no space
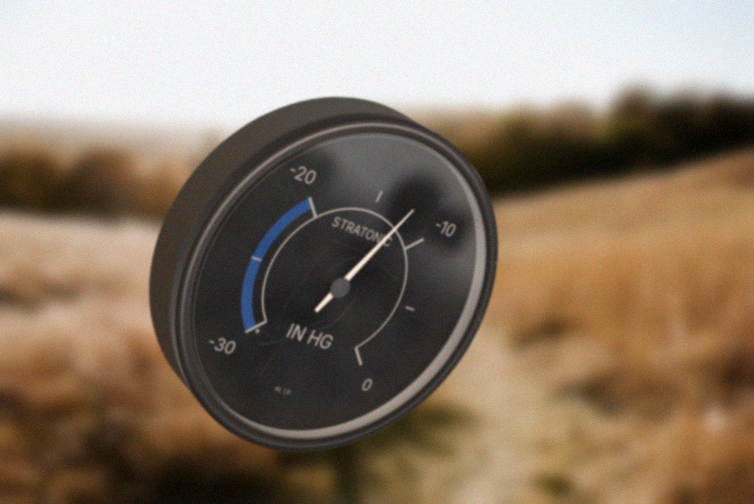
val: -12.5inHg
